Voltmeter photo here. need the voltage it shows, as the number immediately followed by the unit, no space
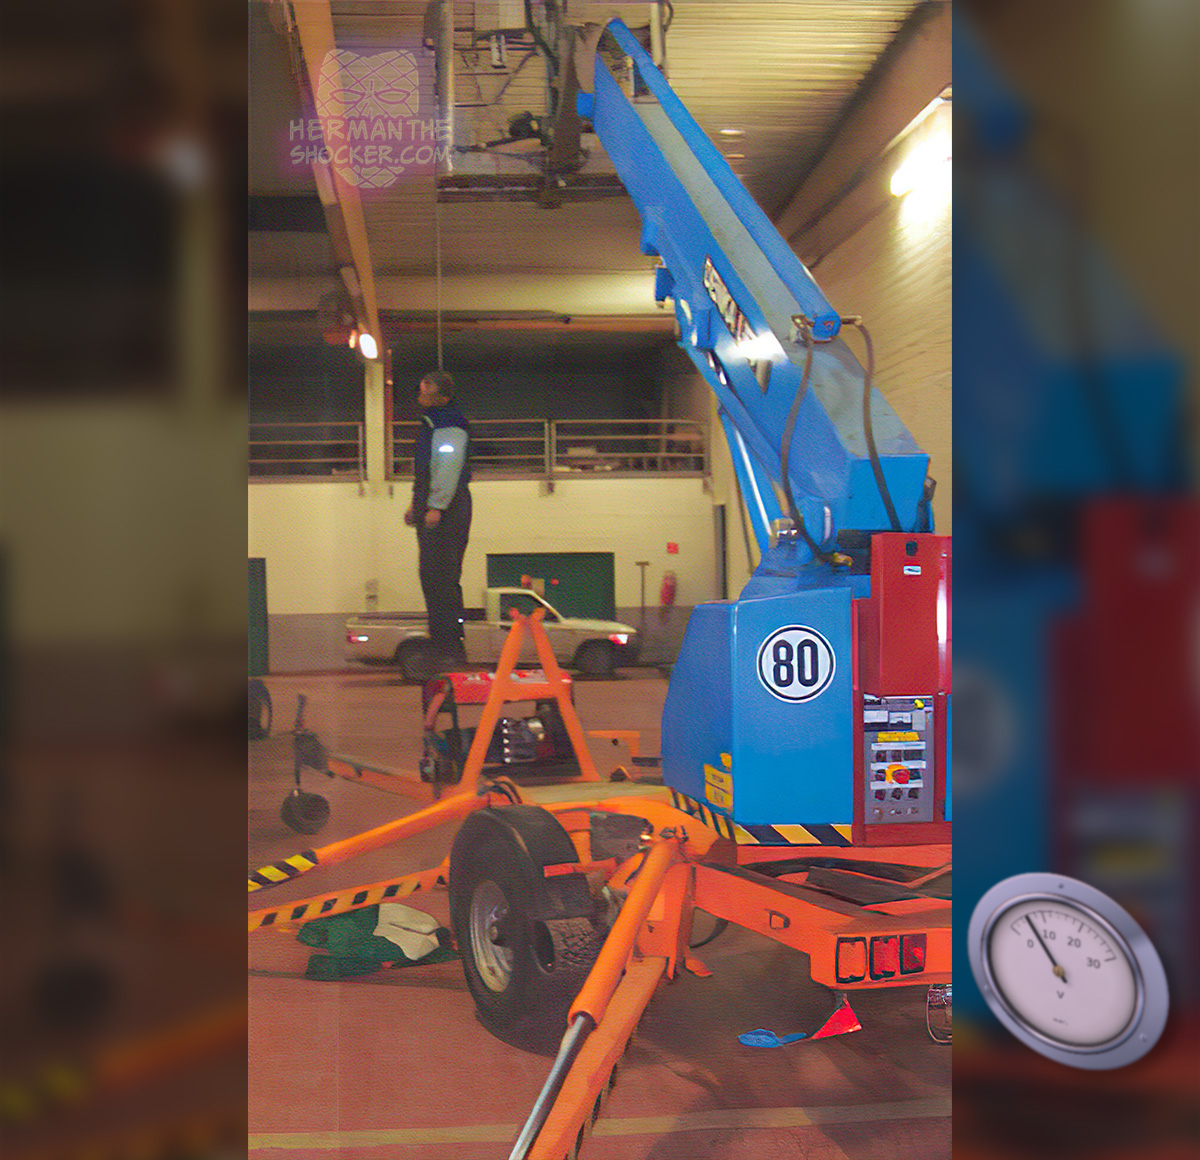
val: 6V
